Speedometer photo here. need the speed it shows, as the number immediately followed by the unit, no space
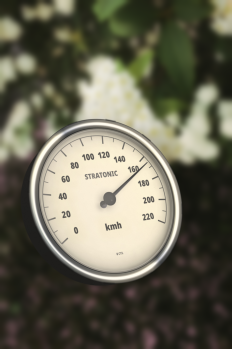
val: 165km/h
